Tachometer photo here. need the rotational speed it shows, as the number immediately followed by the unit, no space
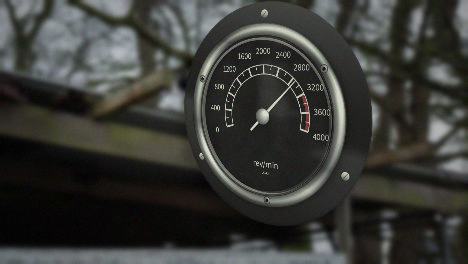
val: 2900rpm
